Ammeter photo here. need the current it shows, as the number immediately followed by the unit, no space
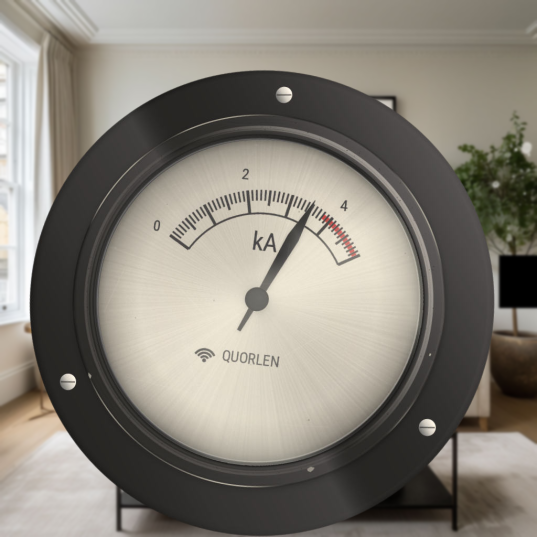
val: 3.5kA
